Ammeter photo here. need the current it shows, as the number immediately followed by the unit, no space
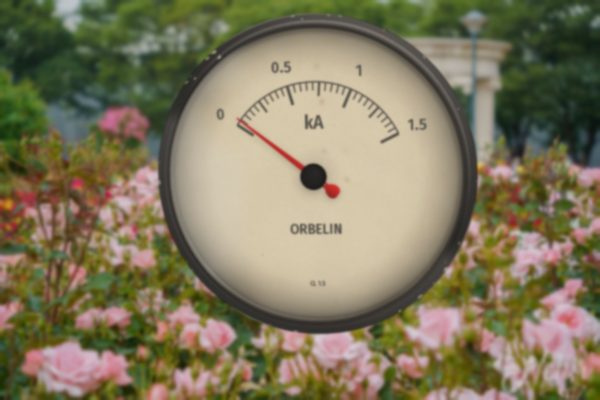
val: 0.05kA
